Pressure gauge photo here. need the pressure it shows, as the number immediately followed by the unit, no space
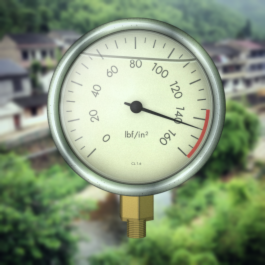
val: 145psi
